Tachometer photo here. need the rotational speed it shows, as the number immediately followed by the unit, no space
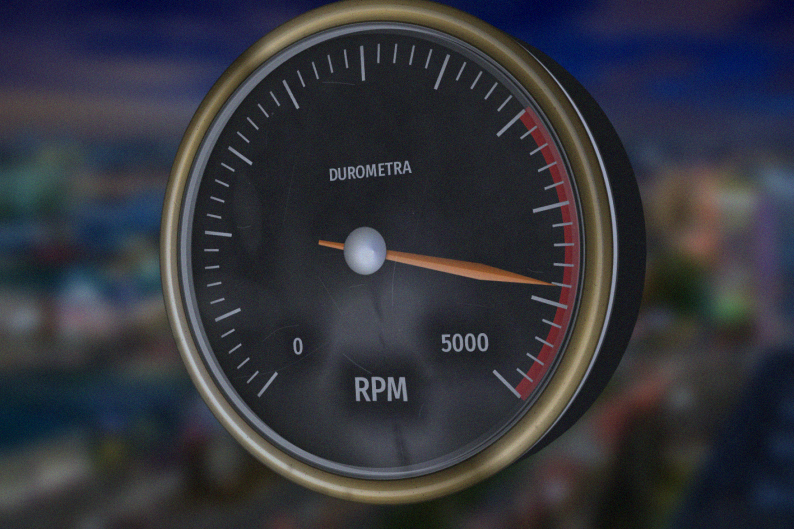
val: 4400rpm
